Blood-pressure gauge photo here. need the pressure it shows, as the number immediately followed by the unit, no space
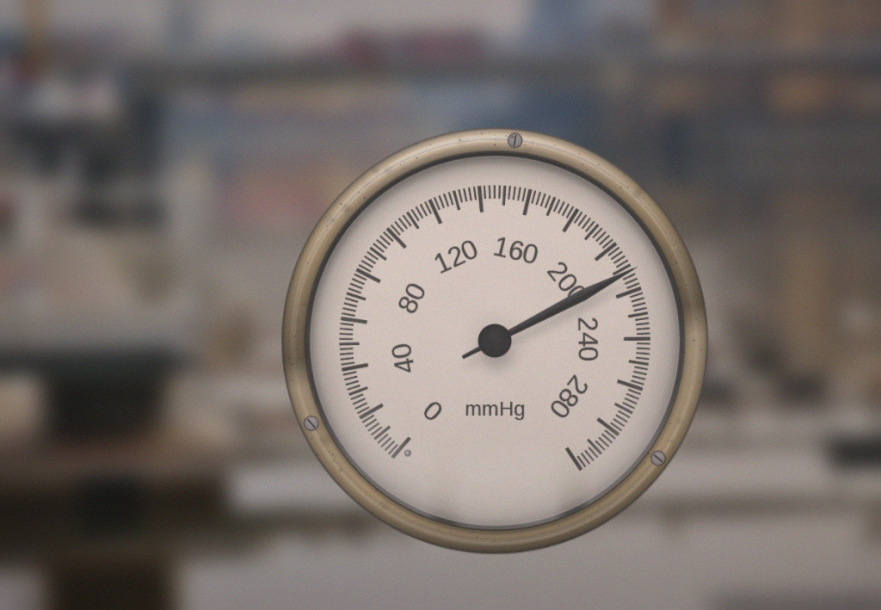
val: 212mmHg
